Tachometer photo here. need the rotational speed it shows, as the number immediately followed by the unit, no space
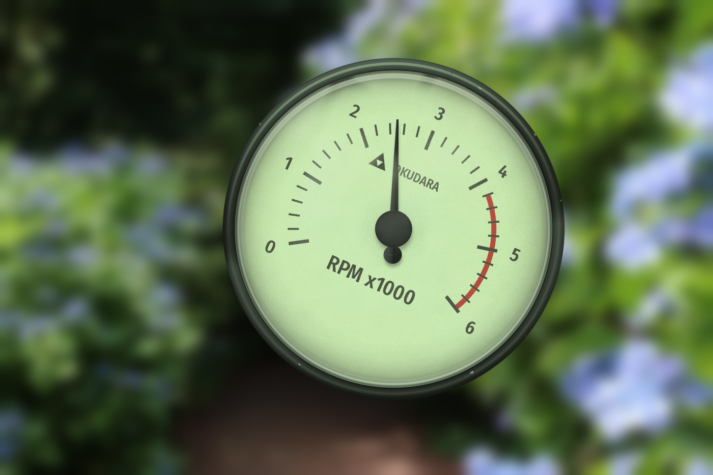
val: 2500rpm
